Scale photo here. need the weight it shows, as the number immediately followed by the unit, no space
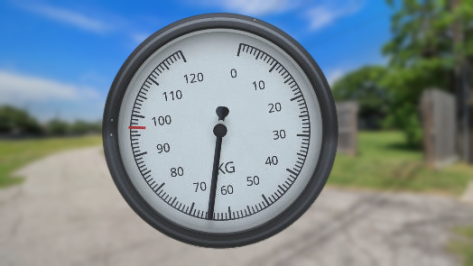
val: 65kg
